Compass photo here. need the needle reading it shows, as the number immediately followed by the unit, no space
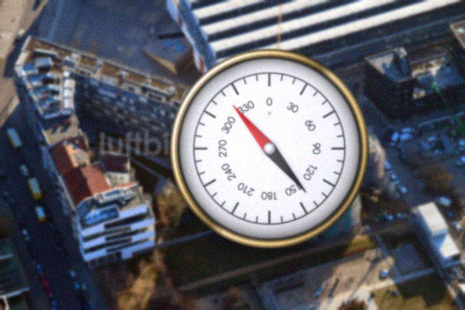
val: 320°
